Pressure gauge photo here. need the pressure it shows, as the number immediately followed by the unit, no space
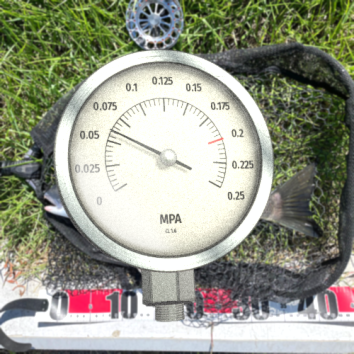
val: 0.06MPa
